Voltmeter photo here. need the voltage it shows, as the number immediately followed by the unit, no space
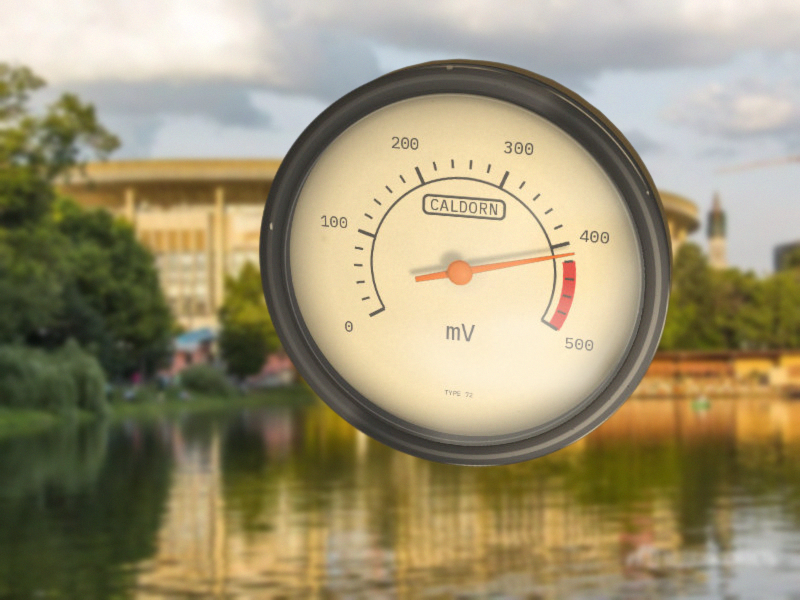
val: 410mV
